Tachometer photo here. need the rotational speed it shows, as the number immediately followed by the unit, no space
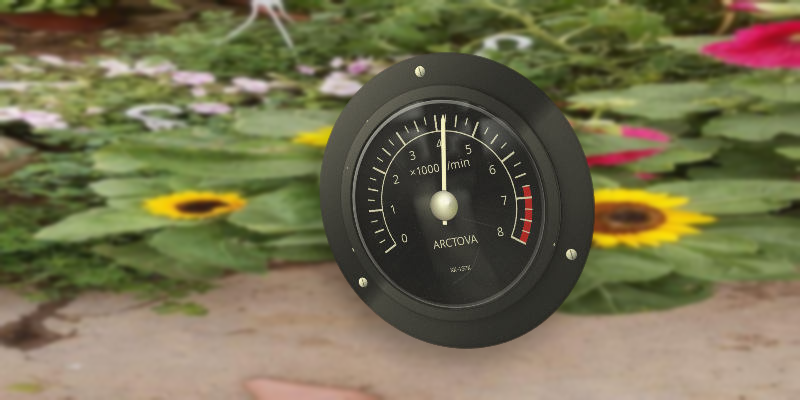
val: 4250rpm
